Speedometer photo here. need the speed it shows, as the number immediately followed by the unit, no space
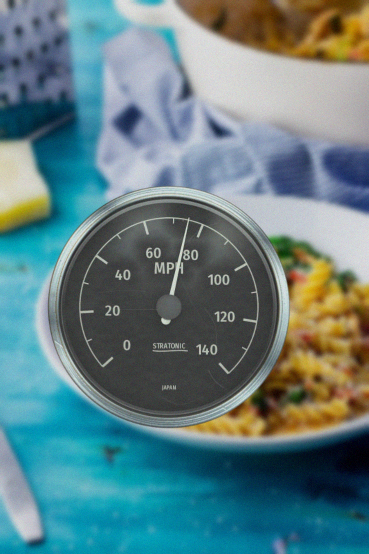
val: 75mph
